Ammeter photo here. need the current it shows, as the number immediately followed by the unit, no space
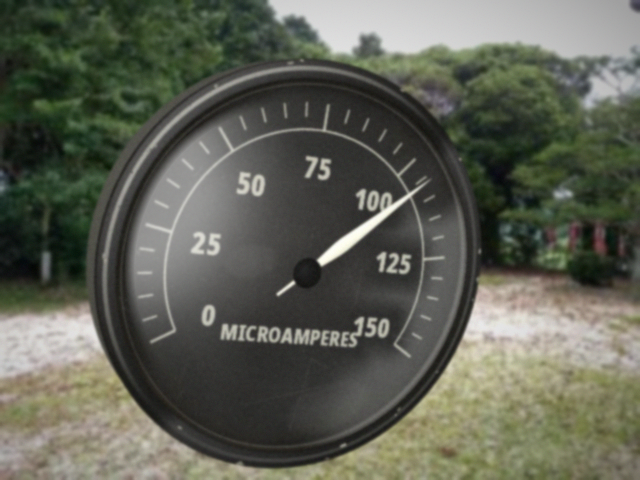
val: 105µA
